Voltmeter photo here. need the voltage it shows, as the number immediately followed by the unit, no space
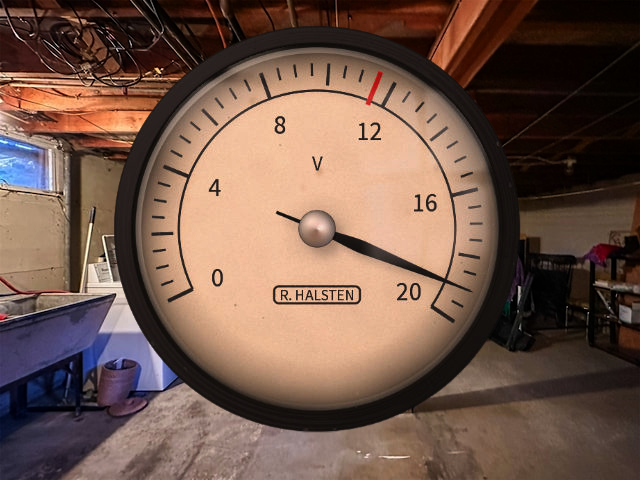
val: 19V
